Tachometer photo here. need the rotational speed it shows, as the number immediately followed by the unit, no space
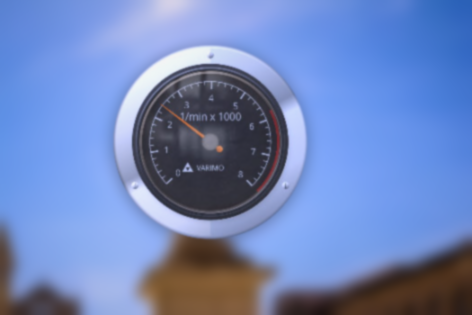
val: 2400rpm
